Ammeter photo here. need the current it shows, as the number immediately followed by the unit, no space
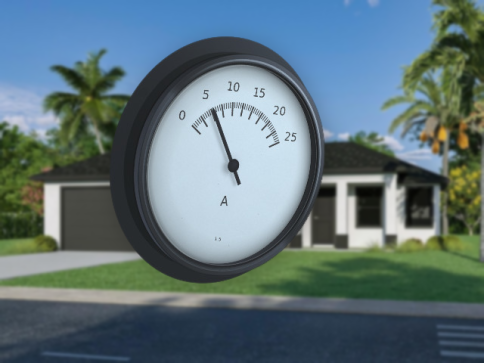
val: 5A
